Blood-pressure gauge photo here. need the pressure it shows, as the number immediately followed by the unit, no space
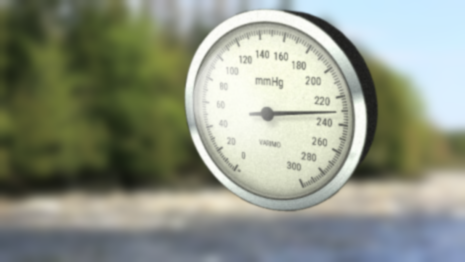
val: 230mmHg
